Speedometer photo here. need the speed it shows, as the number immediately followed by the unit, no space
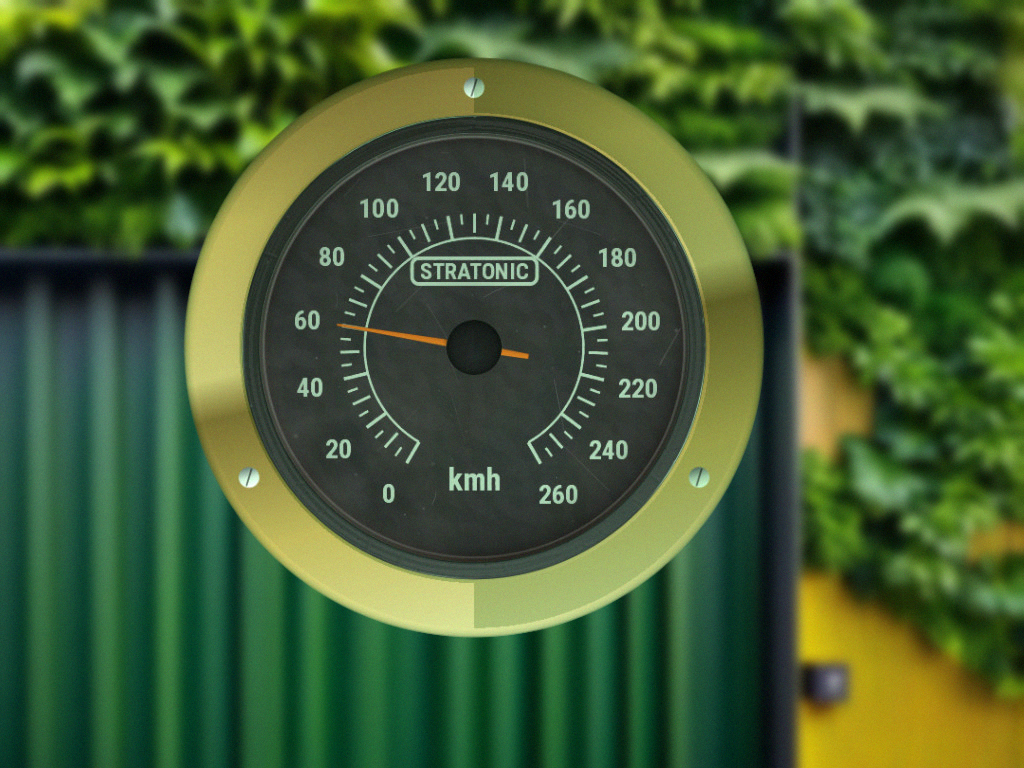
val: 60km/h
